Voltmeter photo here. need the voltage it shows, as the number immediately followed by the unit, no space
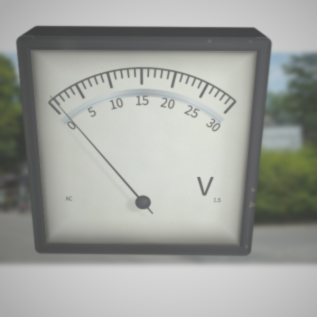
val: 1V
